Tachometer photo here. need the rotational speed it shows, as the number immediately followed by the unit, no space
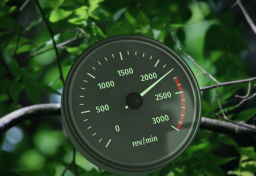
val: 2200rpm
